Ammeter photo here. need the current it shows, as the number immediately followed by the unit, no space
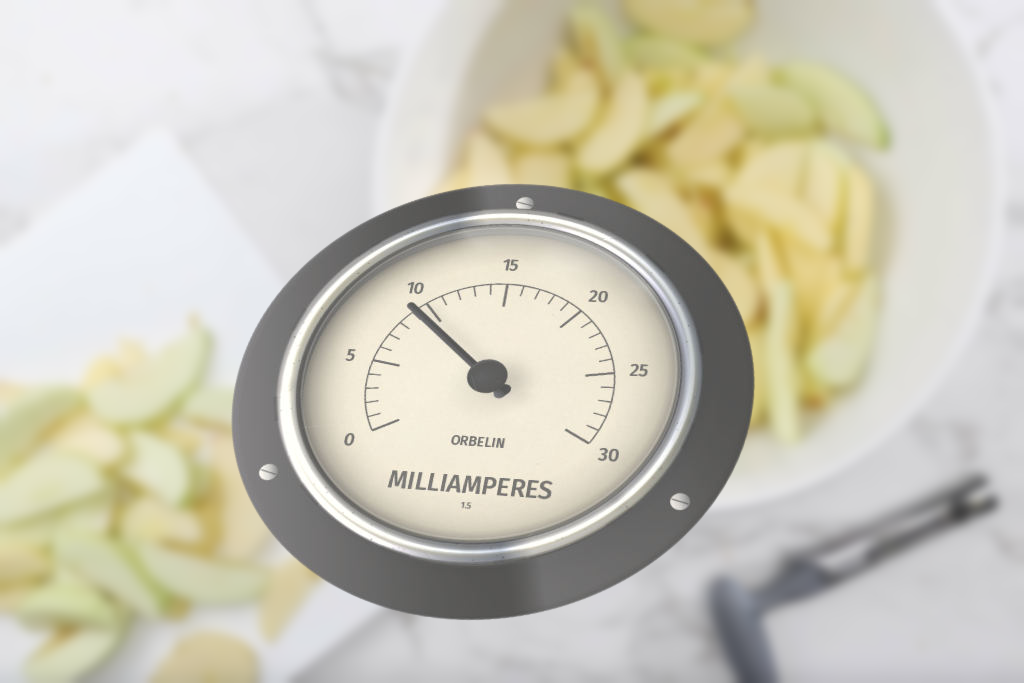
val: 9mA
